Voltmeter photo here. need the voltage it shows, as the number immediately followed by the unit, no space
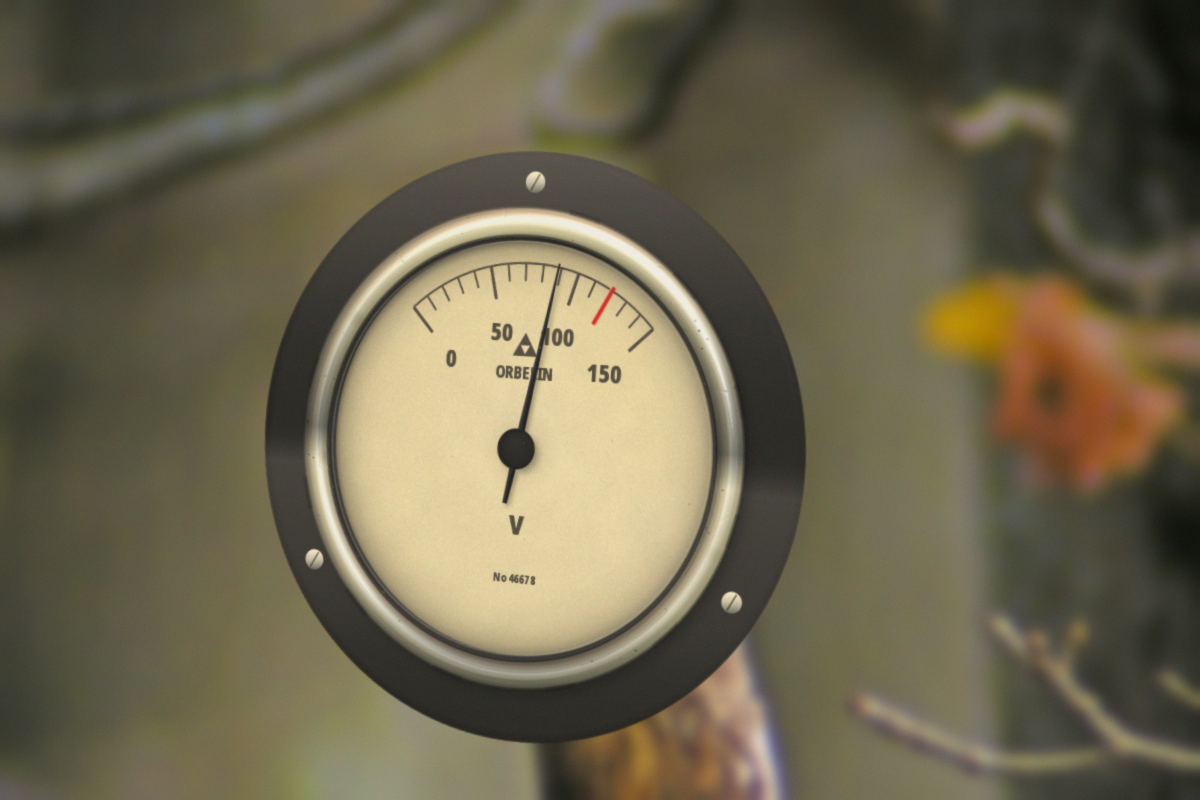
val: 90V
